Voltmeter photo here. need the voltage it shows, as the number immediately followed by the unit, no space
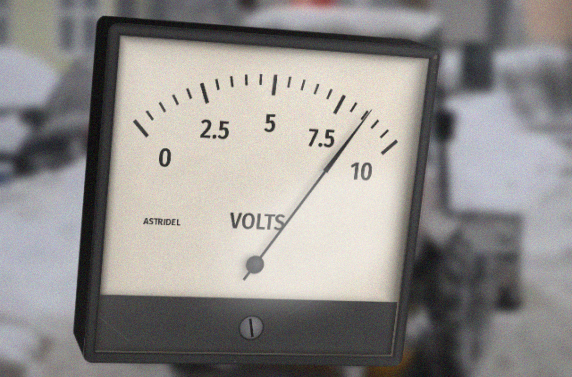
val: 8.5V
